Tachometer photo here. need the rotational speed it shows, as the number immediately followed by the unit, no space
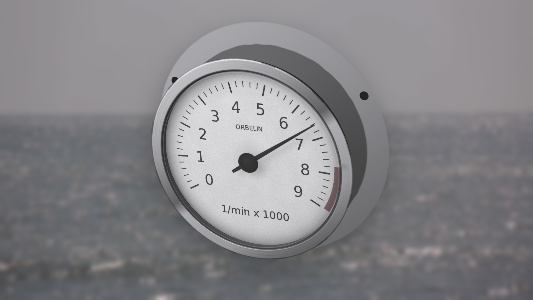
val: 6600rpm
